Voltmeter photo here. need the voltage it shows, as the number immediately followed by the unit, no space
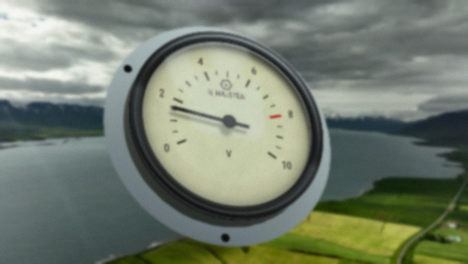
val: 1.5V
